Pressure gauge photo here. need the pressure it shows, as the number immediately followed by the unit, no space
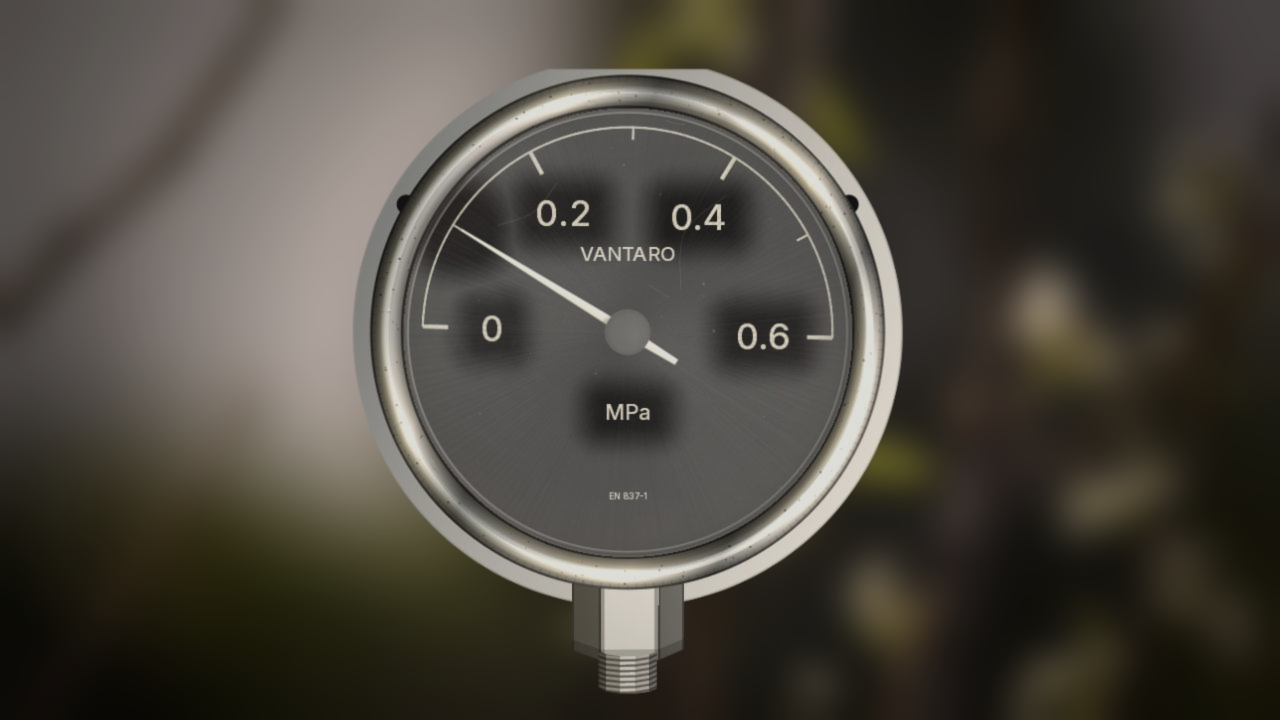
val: 0.1MPa
